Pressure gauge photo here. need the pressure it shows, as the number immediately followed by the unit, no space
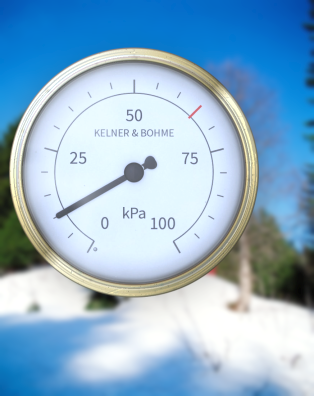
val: 10kPa
